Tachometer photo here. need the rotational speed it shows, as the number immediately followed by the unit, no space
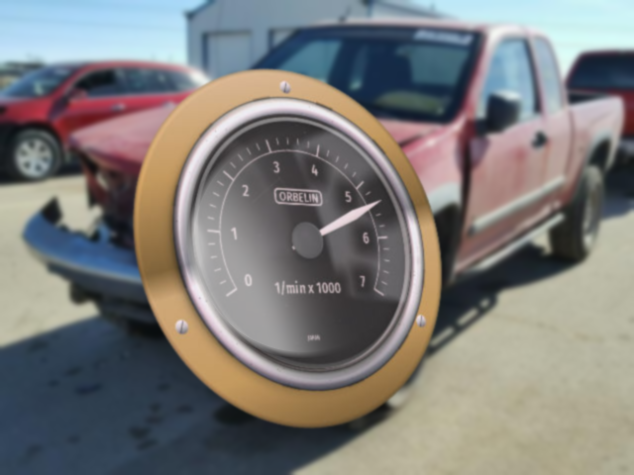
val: 5400rpm
